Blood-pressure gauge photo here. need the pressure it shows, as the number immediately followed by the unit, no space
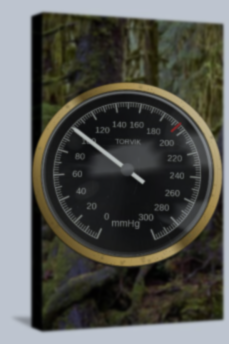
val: 100mmHg
